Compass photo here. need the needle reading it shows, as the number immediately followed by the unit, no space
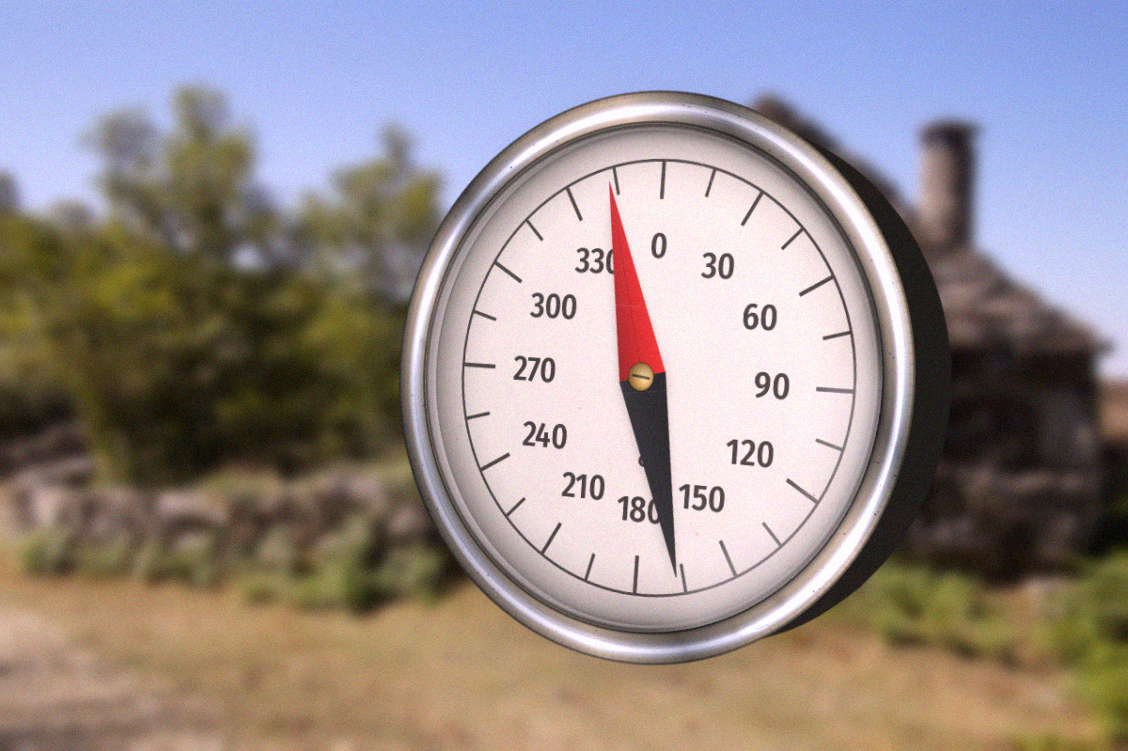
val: 345°
